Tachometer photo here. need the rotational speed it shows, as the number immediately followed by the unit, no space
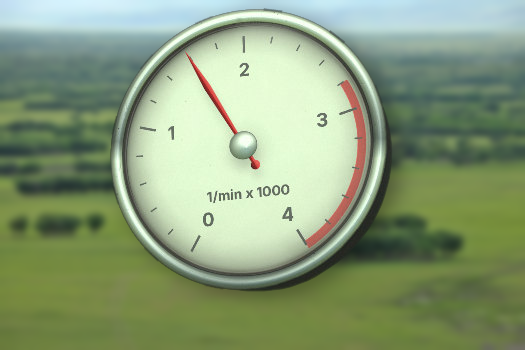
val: 1600rpm
